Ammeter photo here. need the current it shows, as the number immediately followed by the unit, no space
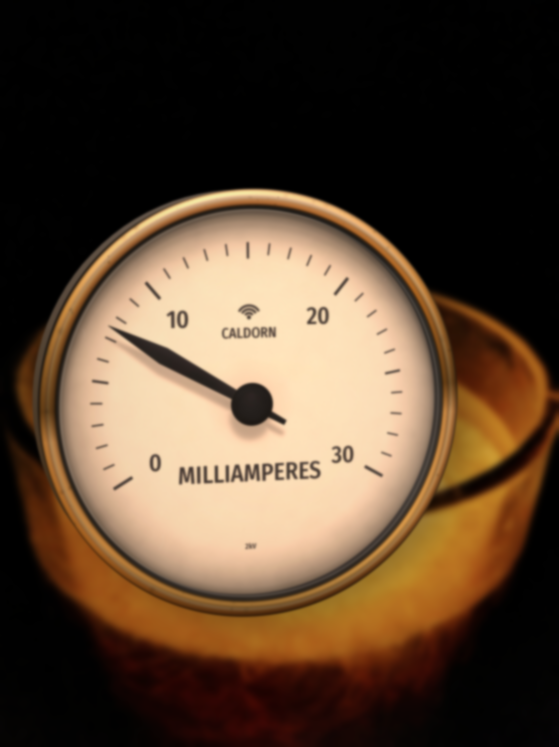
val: 7.5mA
